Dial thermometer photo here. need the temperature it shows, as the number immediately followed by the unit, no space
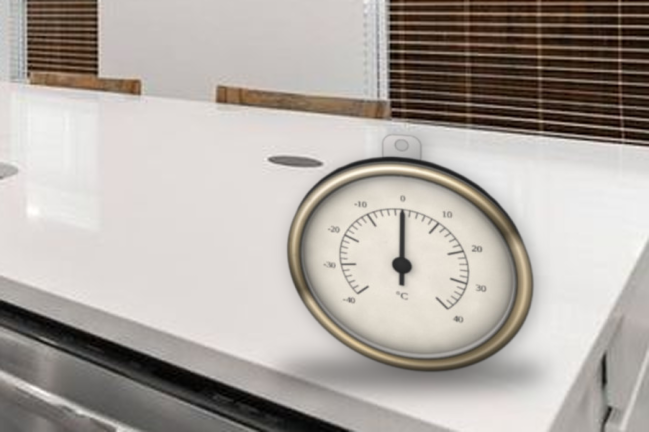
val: 0°C
